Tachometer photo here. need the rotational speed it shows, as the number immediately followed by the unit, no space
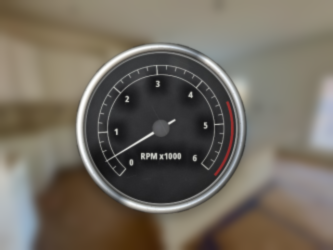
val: 400rpm
